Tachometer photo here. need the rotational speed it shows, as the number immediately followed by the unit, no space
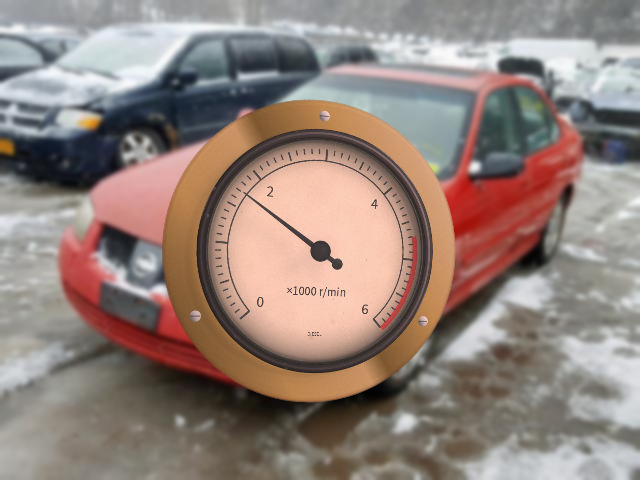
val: 1700rpm
